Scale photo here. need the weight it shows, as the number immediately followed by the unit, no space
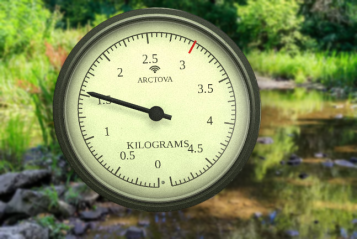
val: 1.55kg
